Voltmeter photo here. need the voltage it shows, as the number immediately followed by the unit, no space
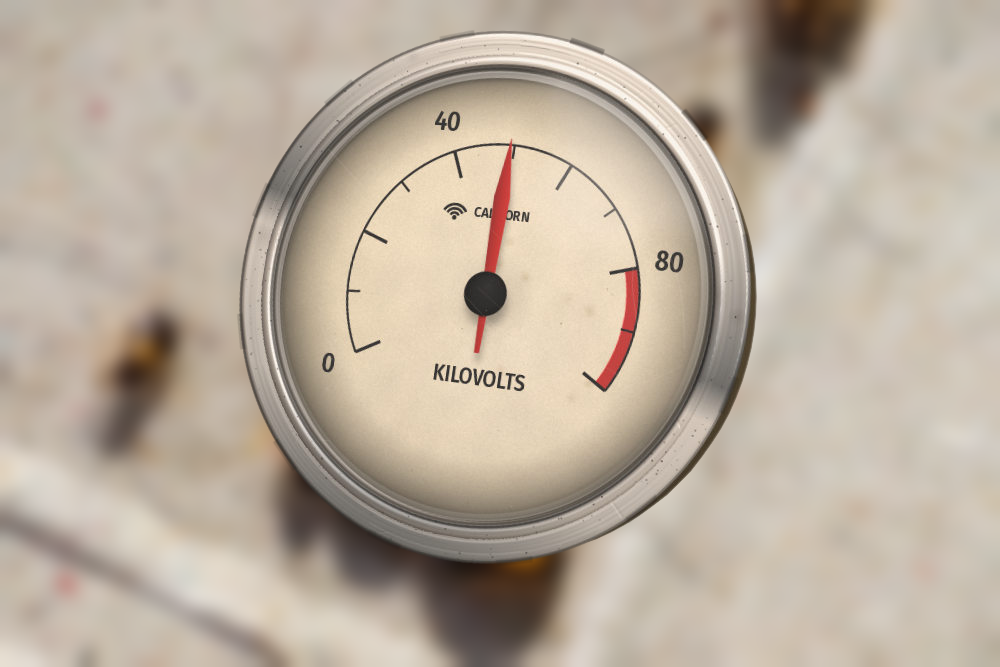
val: 50kV
